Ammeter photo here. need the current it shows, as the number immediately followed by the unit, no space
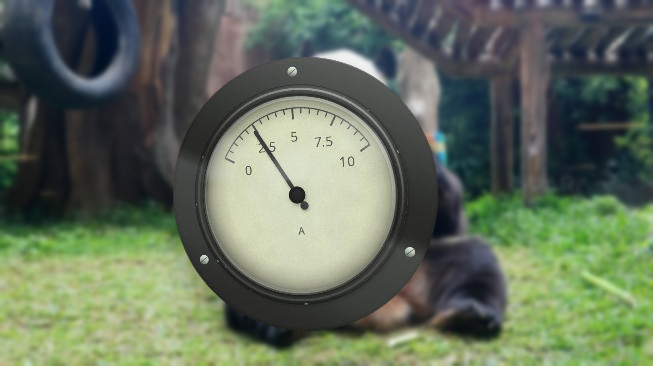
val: 2.5A
